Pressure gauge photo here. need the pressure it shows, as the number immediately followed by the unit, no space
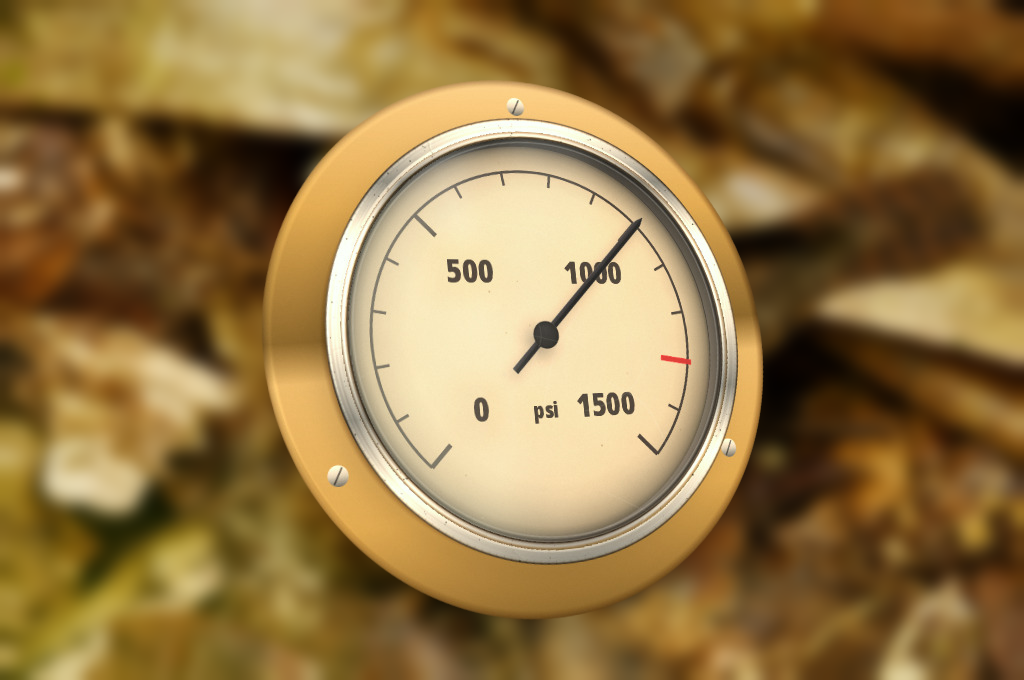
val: 1000psi
